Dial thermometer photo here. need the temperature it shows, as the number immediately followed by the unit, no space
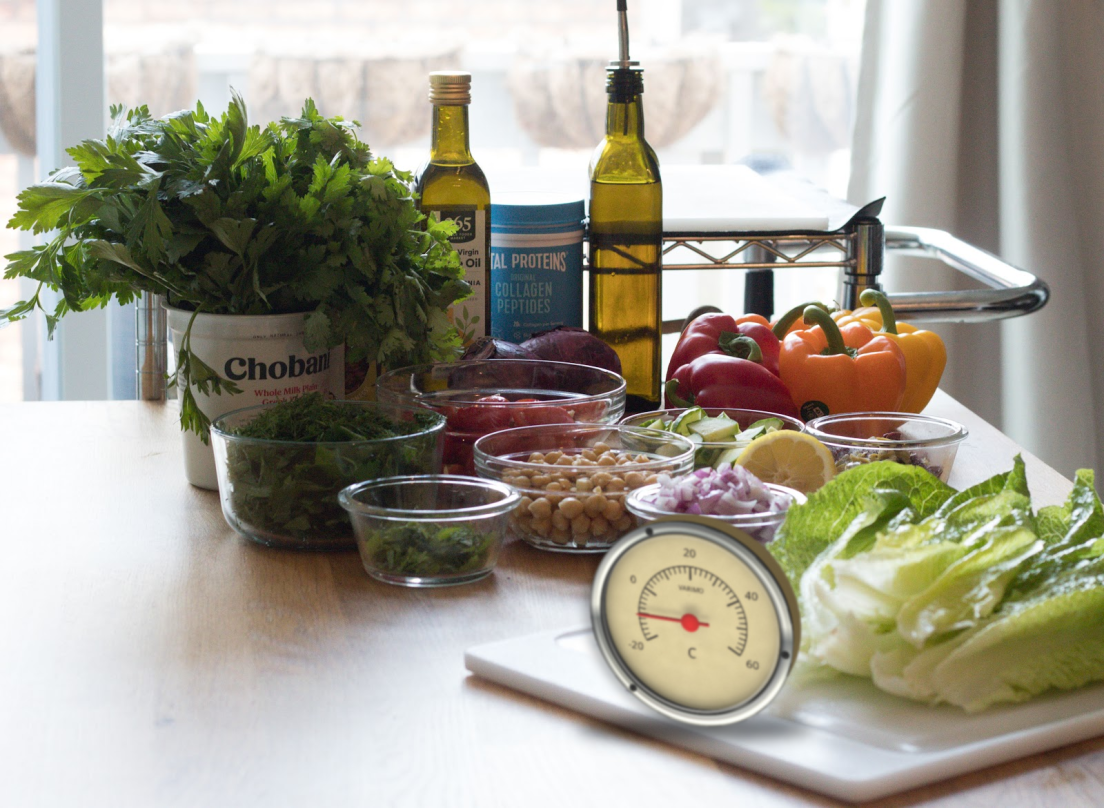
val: -10°C
